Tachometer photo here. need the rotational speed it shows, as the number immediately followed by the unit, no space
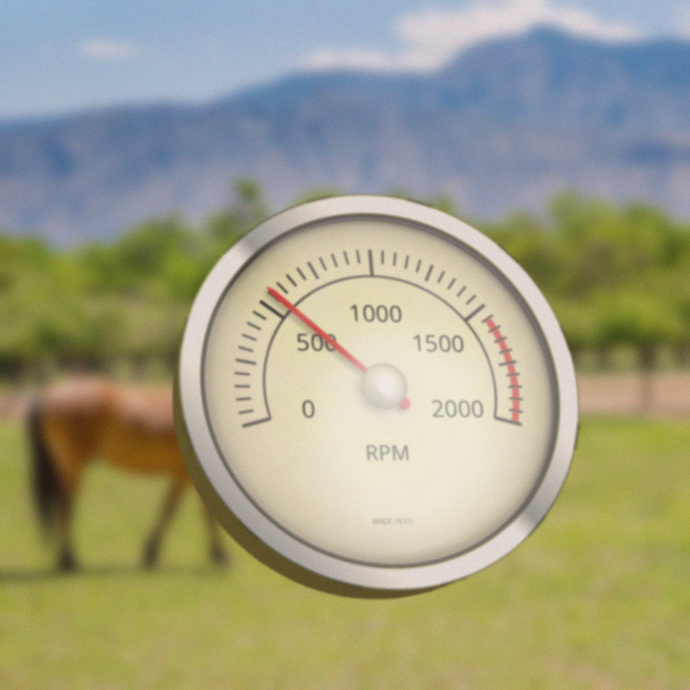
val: 550rpm
